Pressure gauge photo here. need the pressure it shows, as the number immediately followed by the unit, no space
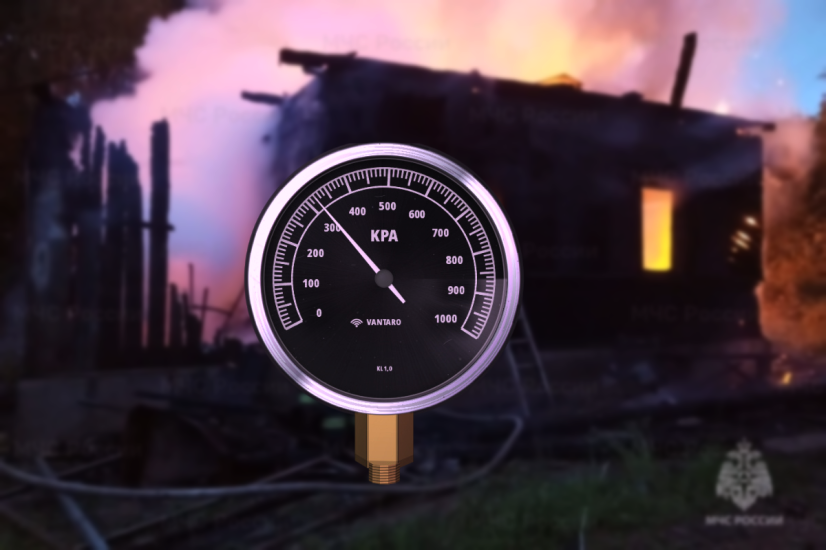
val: 320kPa
